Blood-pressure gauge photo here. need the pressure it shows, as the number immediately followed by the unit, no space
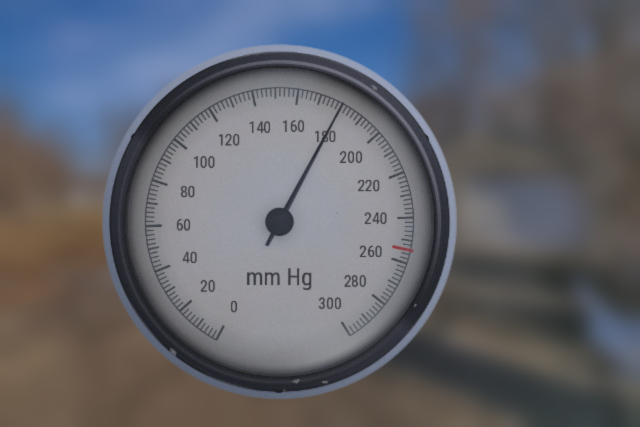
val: 180mmHg
